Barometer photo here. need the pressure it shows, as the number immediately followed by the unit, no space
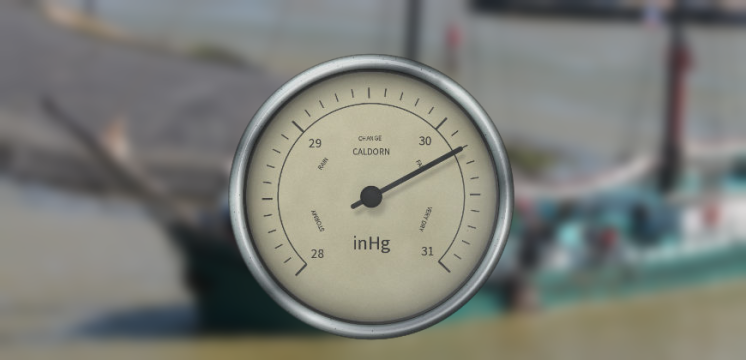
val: 30.2inHg
